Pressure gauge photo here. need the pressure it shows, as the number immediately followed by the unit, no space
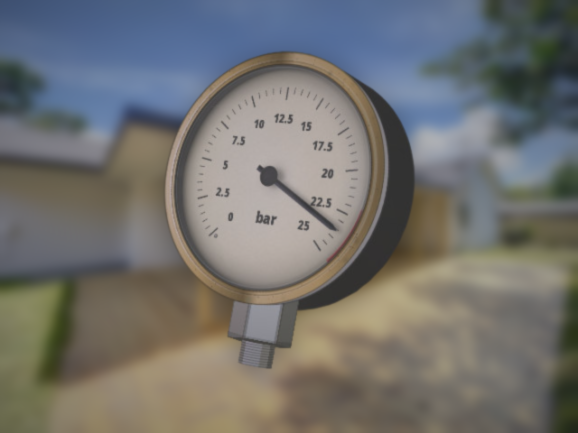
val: 23.5bar
